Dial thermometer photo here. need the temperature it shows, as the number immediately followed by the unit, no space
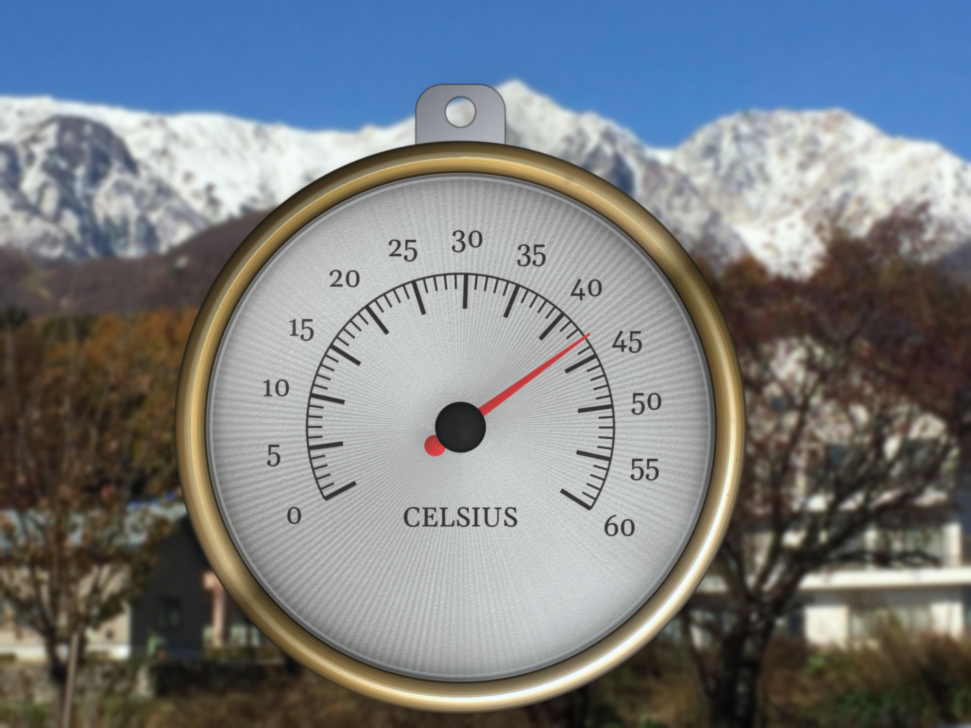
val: 43°C
